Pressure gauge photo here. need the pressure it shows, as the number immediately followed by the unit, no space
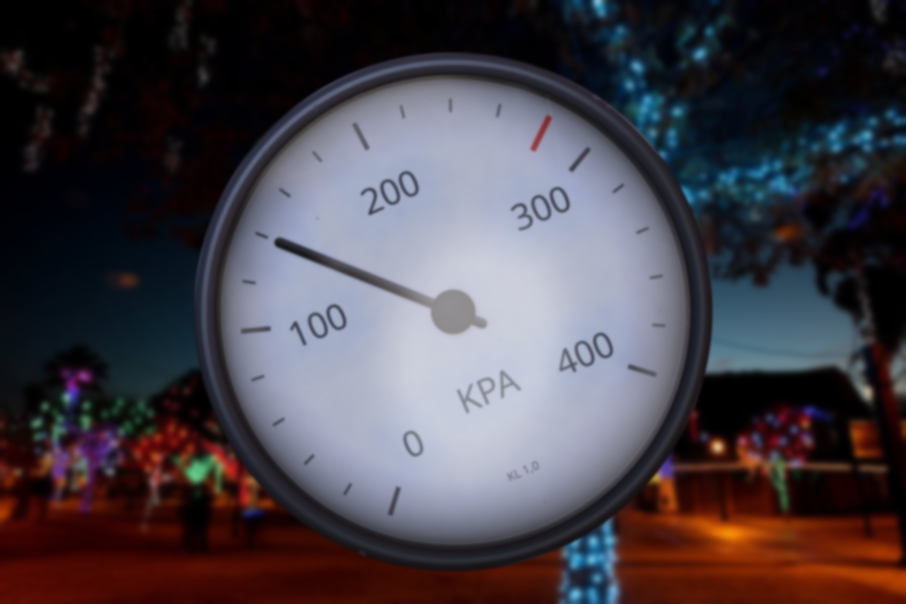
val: 140kPa
